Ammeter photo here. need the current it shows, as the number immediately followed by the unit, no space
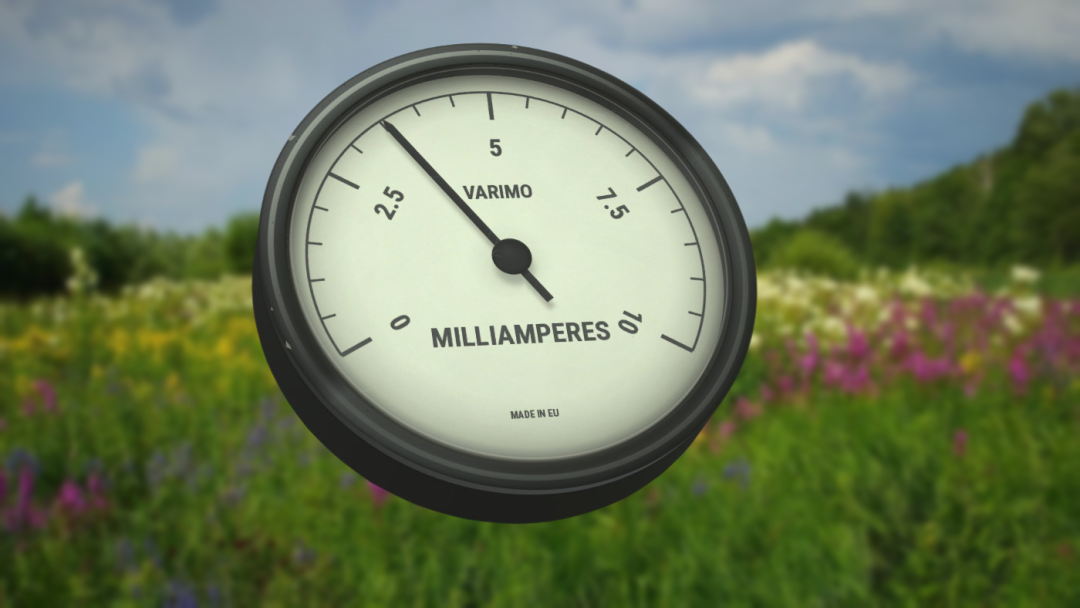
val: 3.5mA
